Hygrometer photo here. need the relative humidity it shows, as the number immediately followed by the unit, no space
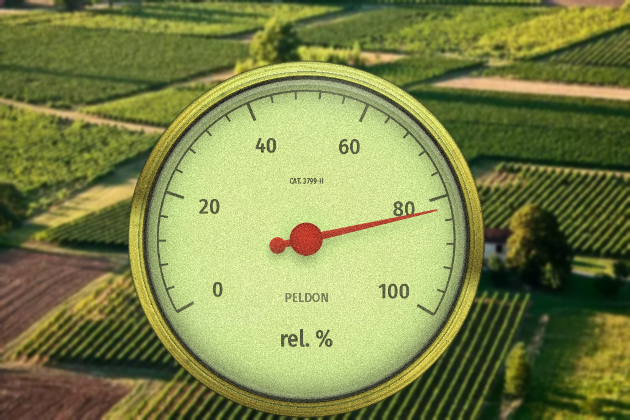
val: 82%
